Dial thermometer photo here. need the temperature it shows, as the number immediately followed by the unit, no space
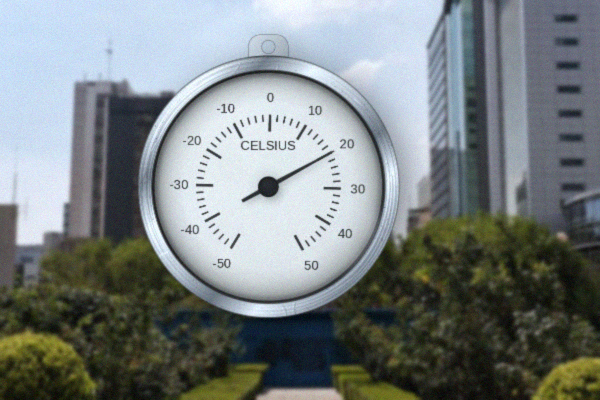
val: 20°C
